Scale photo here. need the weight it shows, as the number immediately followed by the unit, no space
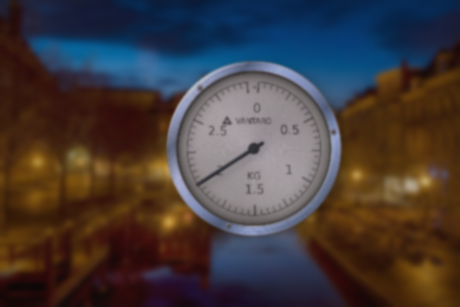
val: 2kg
